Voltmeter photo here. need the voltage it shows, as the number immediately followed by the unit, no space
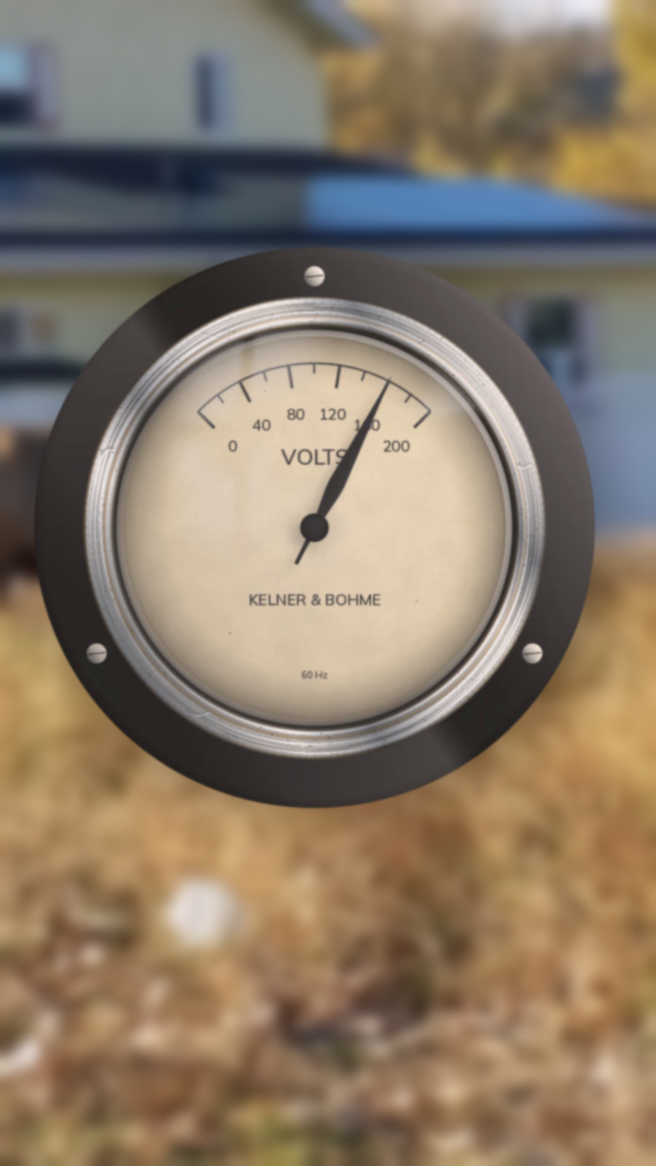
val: 160V
